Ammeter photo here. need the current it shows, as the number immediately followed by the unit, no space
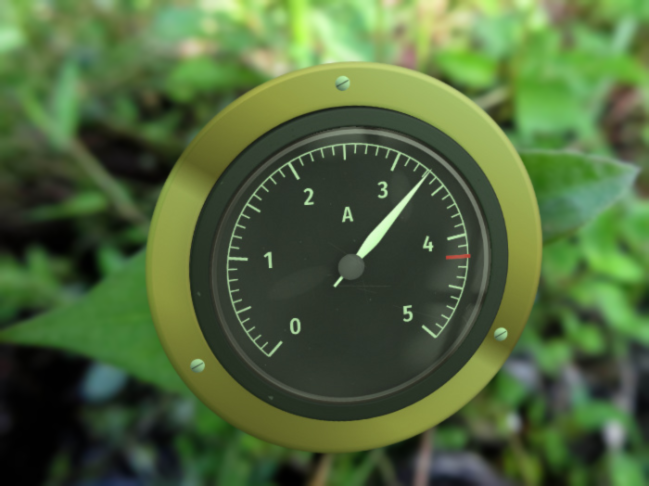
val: 3.3A
